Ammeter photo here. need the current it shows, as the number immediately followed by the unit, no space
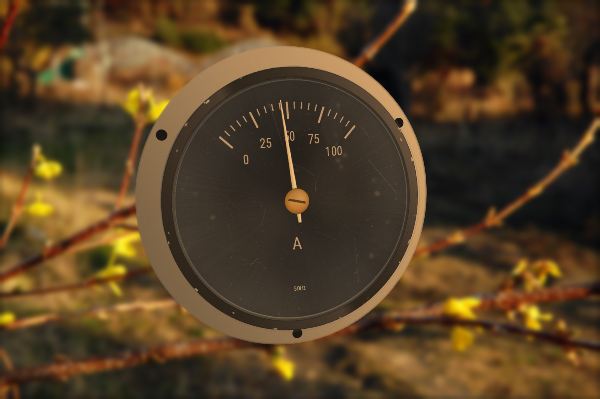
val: 45A
